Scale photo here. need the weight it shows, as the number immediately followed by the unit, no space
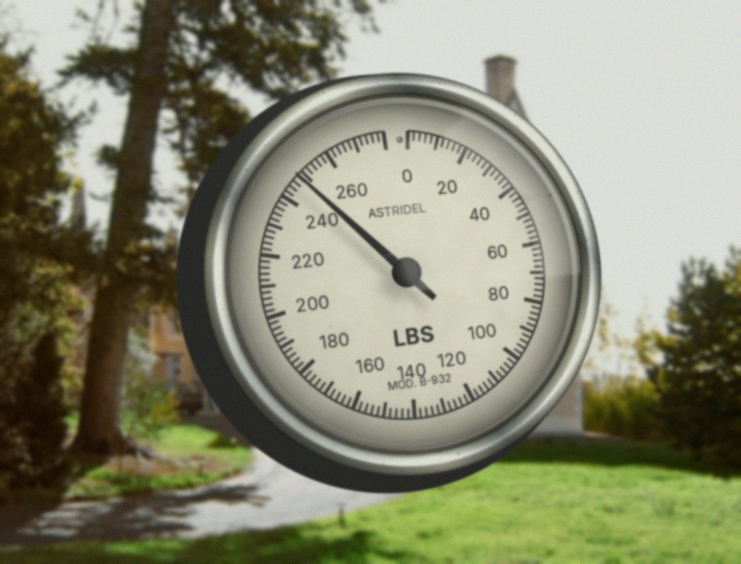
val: 248lb
